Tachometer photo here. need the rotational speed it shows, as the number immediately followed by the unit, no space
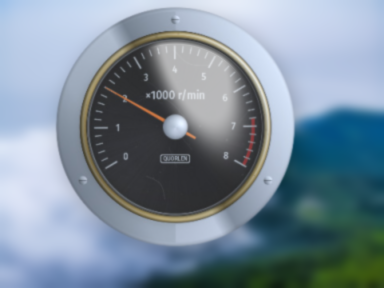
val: 2000rpm
